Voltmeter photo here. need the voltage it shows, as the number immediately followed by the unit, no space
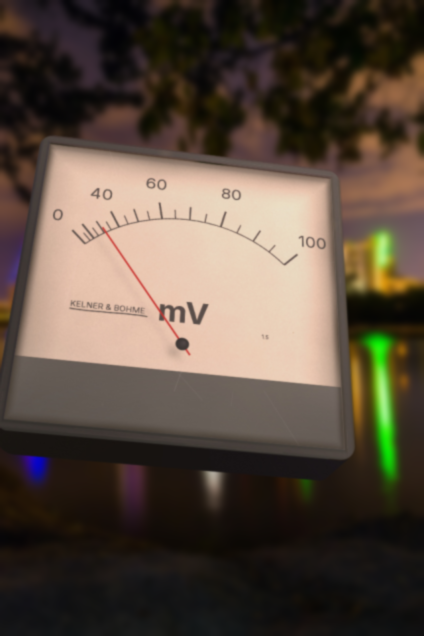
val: 30mV
